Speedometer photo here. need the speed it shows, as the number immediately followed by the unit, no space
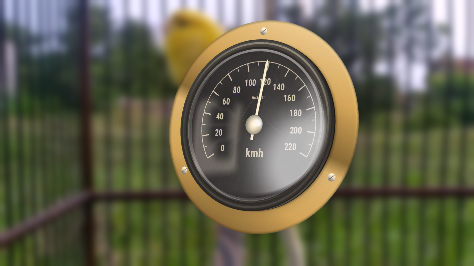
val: 120km/h
